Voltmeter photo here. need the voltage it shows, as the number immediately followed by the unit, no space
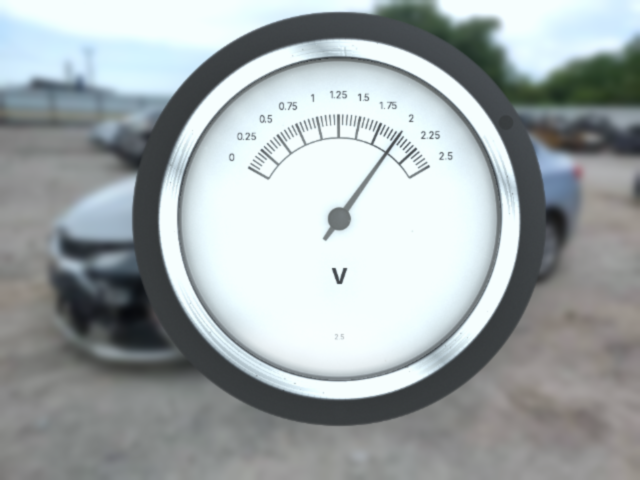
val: 2V
